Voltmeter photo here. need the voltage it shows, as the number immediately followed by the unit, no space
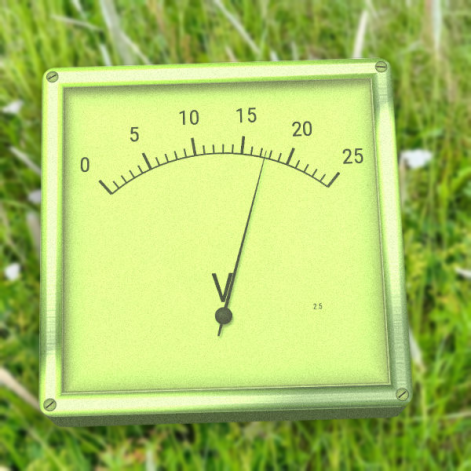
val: 17.5V
